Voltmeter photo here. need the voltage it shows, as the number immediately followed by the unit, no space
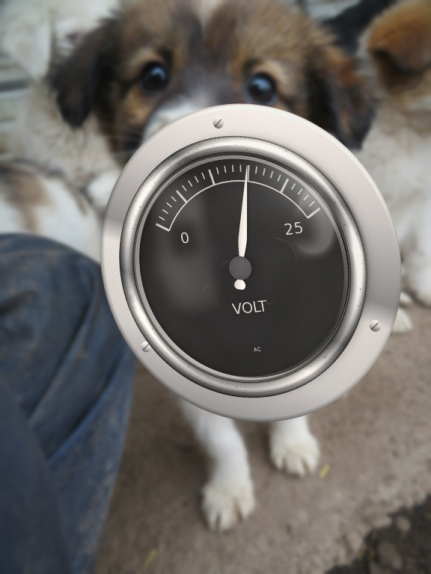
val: 15V
